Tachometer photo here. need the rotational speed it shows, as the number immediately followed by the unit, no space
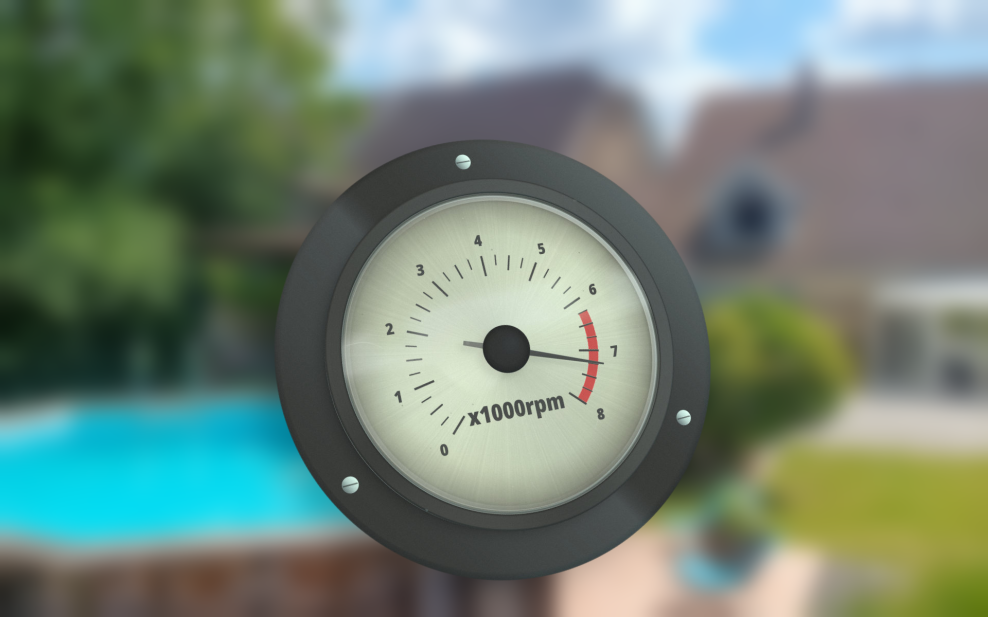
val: 7250rpm
